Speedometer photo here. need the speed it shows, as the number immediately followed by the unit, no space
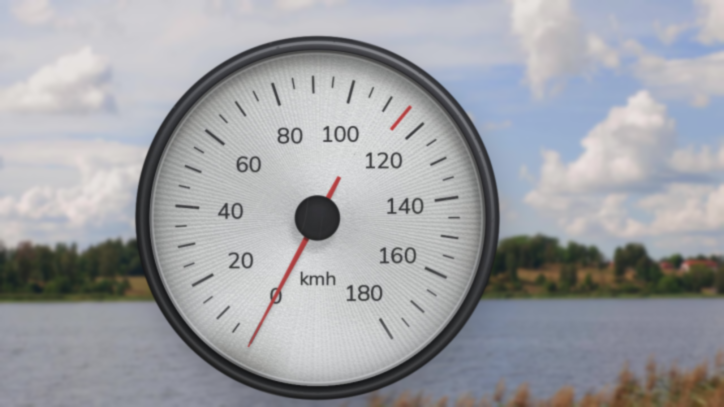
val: 0km/h
